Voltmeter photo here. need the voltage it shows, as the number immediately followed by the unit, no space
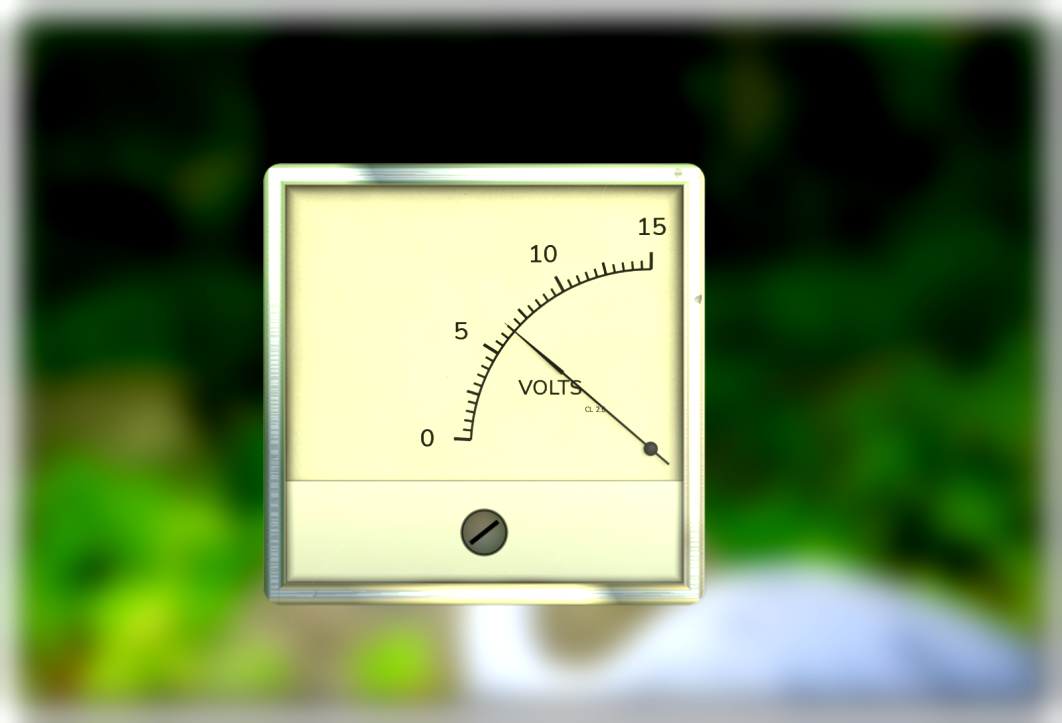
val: 6.5V
